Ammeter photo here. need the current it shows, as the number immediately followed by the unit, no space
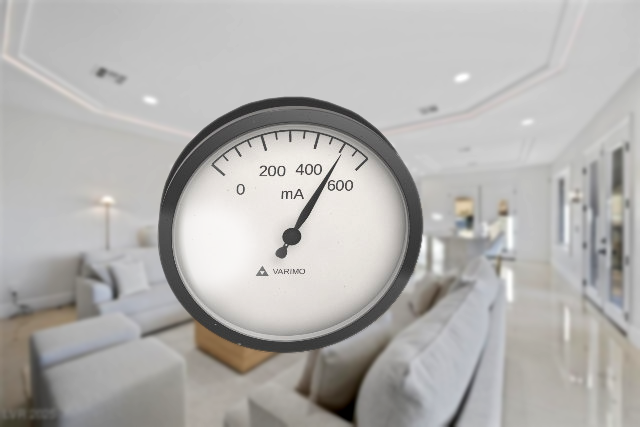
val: 500mA
